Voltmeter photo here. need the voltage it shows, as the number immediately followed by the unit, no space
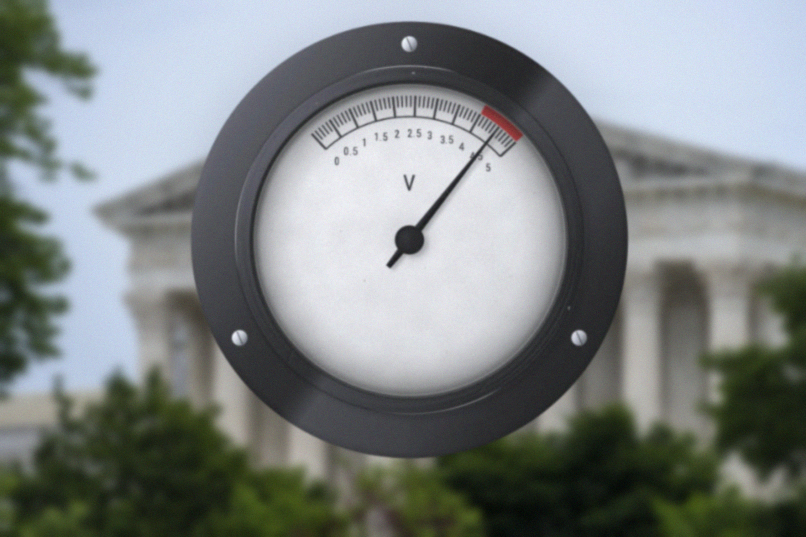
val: 4.5V
